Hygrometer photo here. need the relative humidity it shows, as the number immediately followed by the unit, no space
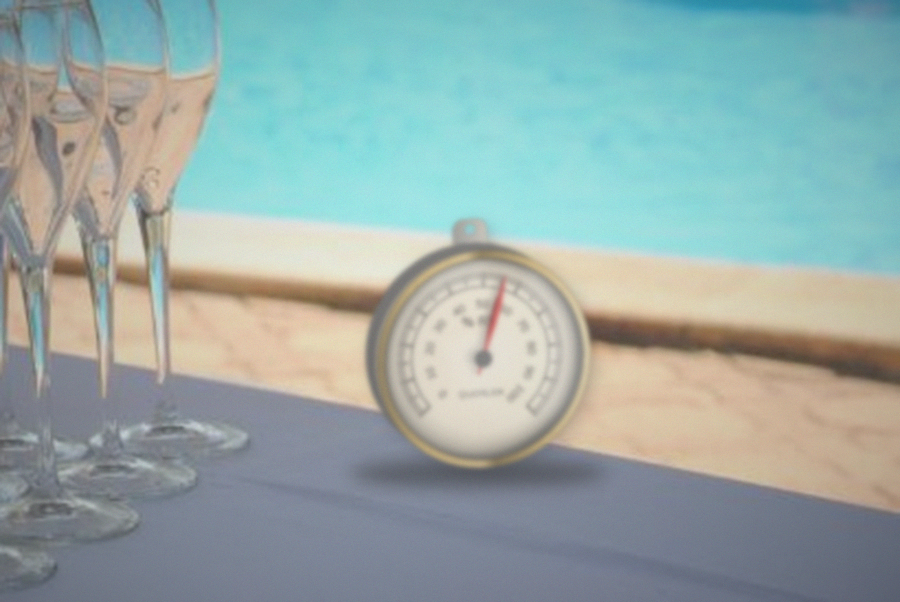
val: 55%
